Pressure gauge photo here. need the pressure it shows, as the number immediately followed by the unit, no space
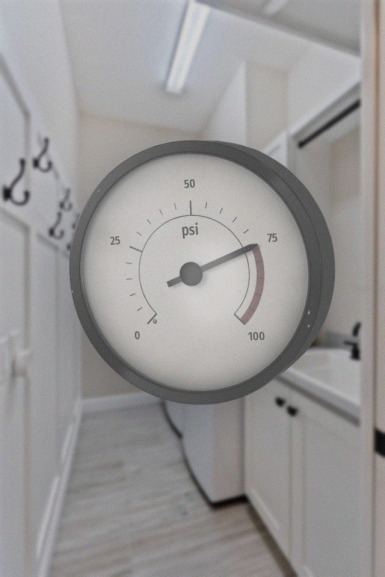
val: 75psi
